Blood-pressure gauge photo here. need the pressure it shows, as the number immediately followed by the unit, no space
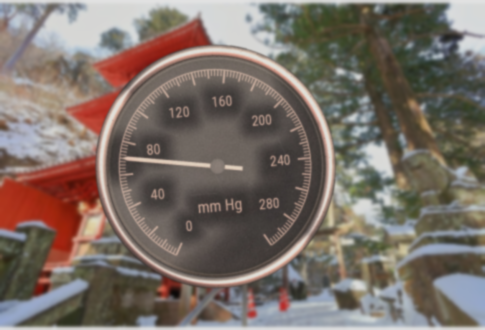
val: 70mmHg
